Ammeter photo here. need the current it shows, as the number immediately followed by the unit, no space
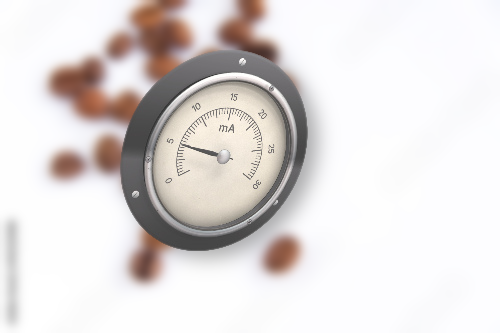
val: 5mA
